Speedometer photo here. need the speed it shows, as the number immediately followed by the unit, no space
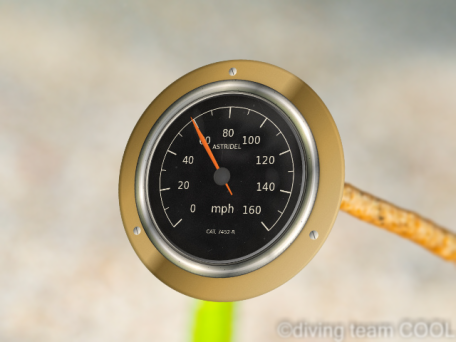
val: 60mph
